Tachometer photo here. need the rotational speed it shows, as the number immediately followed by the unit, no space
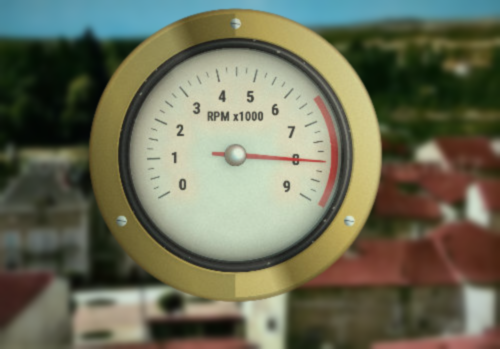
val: 8000rpm
